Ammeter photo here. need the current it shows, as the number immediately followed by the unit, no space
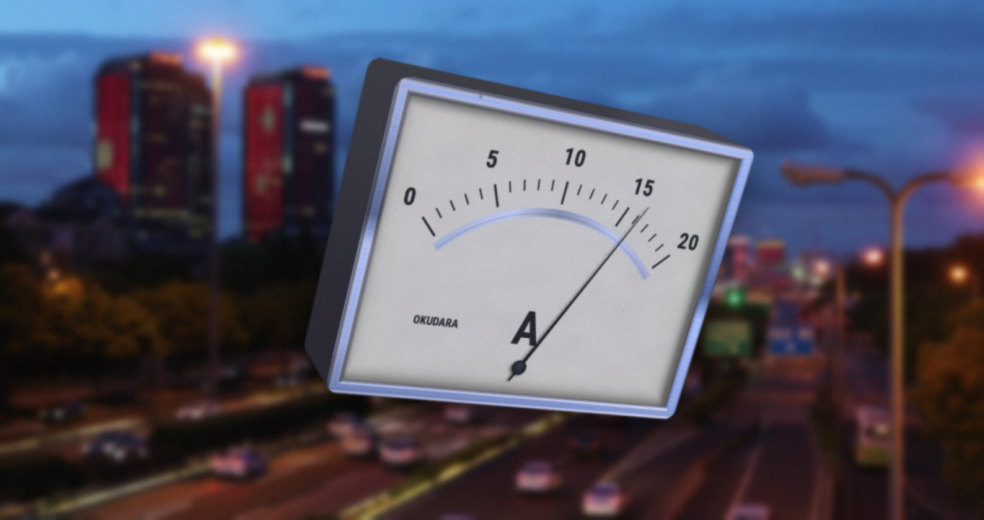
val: 16A
